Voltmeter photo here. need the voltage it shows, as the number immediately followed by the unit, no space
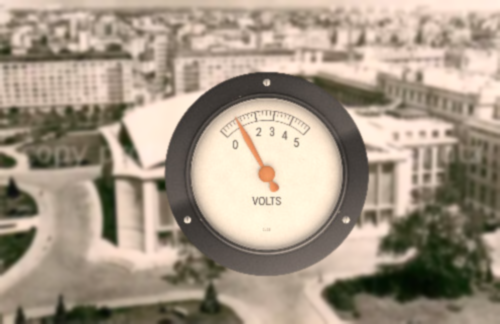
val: 1V
